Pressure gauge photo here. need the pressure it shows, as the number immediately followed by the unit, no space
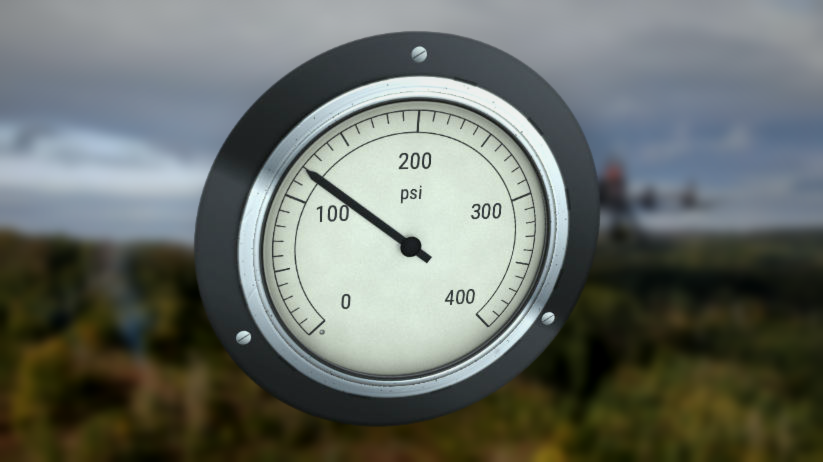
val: 120psi
